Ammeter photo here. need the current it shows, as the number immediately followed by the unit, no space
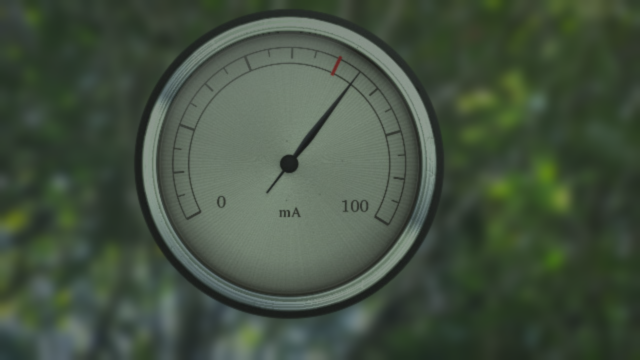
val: 65mA
